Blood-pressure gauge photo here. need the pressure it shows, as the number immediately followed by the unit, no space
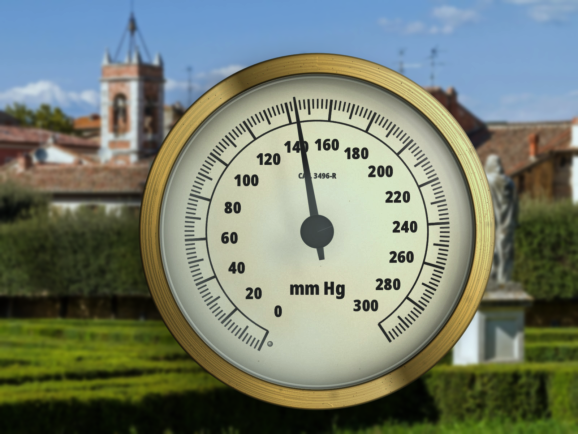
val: 144mmHg
